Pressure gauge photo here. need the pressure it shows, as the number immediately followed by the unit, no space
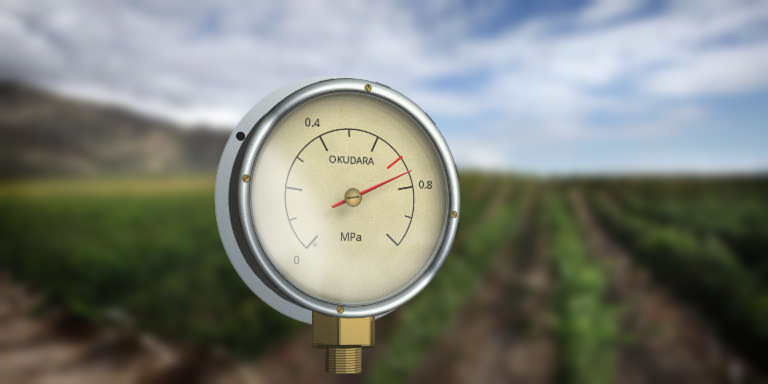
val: 0.75MPa
